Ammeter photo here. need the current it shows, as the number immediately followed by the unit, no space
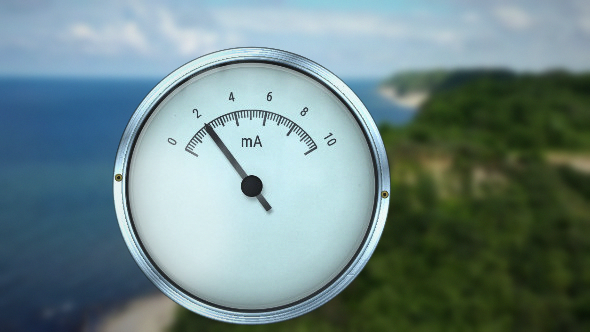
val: 2mA
